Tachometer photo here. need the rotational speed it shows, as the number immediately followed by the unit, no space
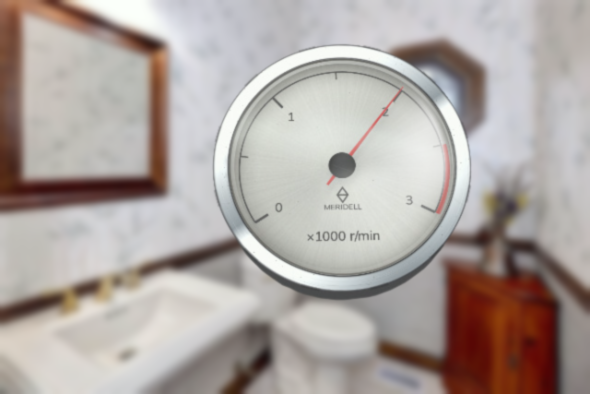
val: 2000rpm
